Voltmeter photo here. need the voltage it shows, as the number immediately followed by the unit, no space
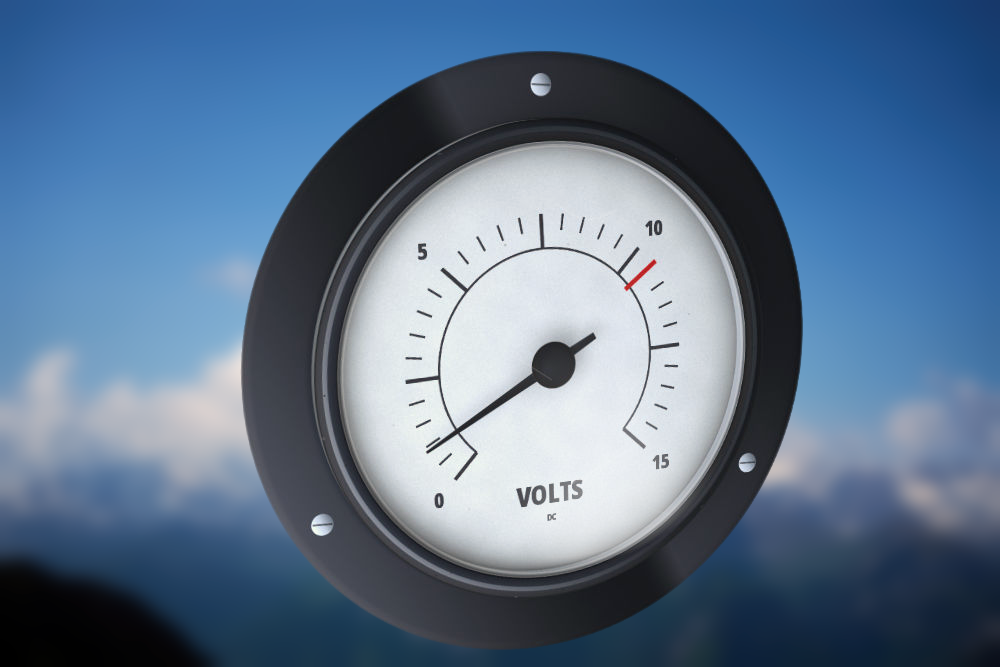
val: 1V
